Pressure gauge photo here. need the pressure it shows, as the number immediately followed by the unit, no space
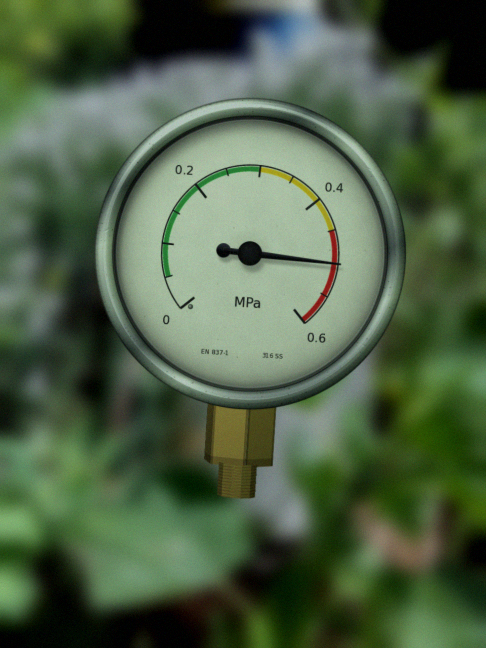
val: 0.5MPa
